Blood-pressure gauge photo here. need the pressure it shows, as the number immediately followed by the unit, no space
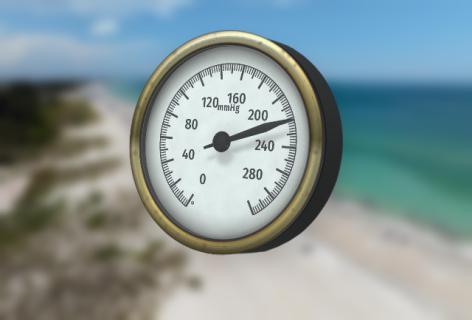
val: 220mmHg
